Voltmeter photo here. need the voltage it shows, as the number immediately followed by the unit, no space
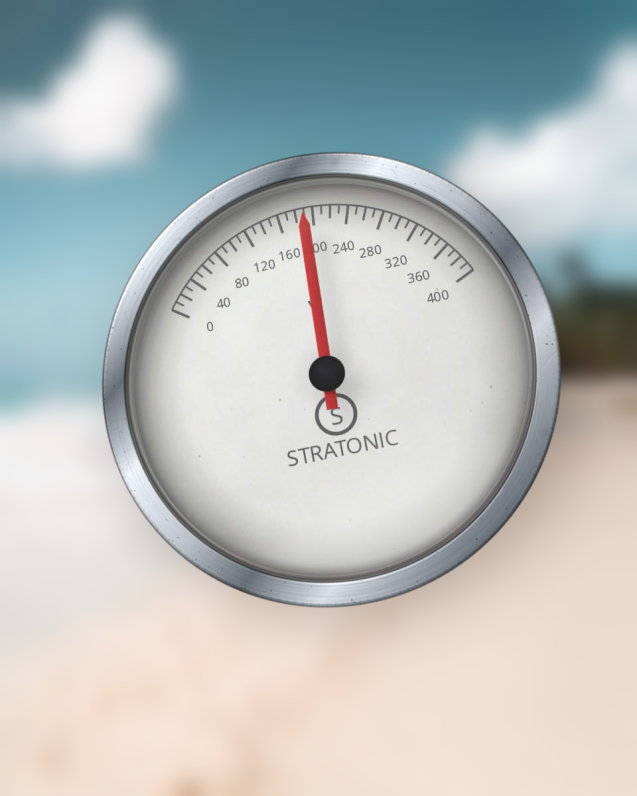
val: 190V
